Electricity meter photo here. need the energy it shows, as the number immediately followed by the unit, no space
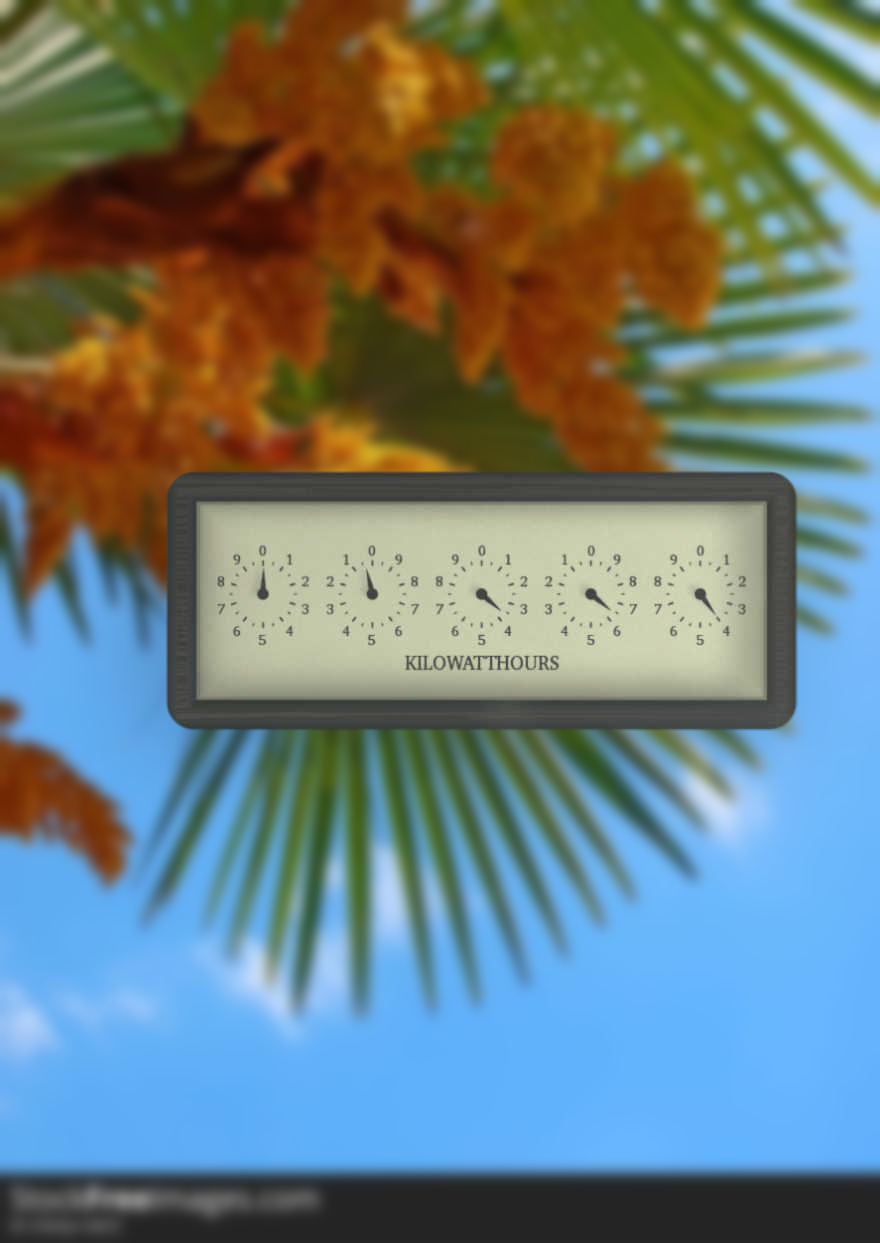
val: 364kWh
